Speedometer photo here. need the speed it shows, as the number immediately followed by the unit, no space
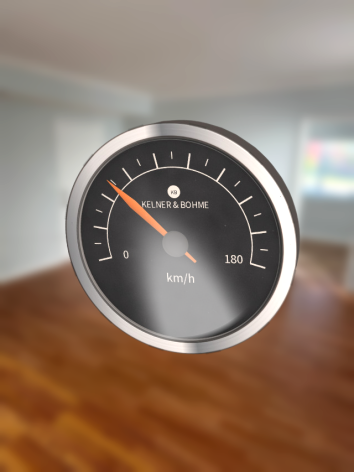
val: 50km/h
